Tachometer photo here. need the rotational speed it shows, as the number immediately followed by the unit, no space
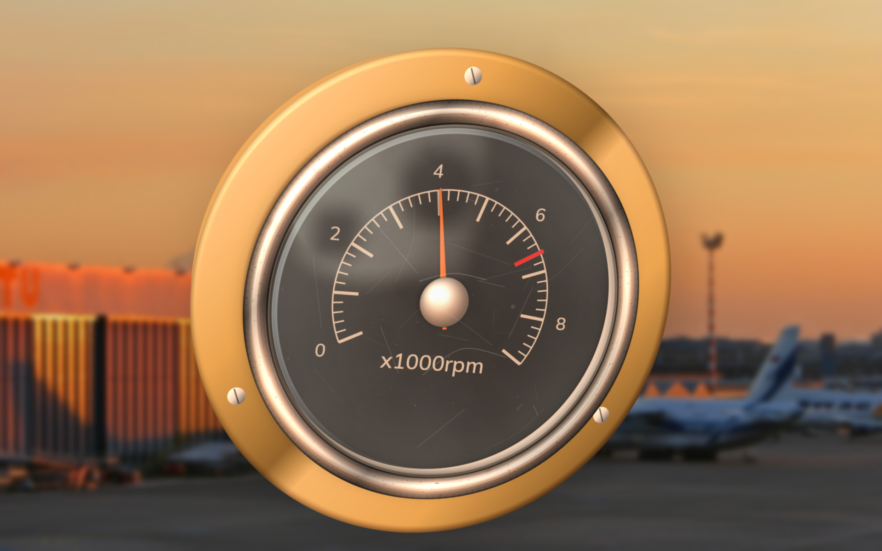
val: 4000rpm
